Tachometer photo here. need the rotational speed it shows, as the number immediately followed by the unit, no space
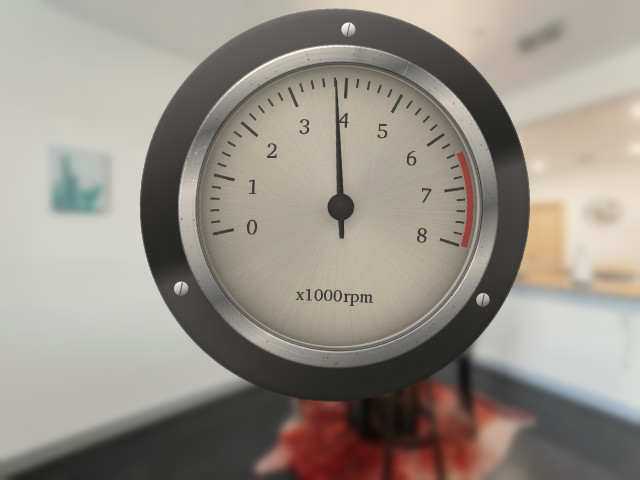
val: 3800rpm
